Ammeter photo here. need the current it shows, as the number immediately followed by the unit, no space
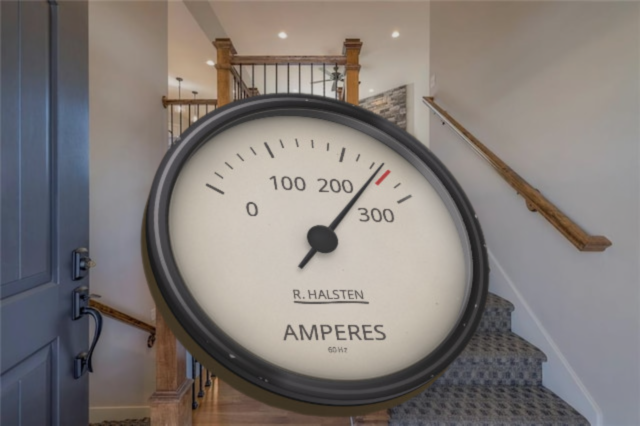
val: 250A
